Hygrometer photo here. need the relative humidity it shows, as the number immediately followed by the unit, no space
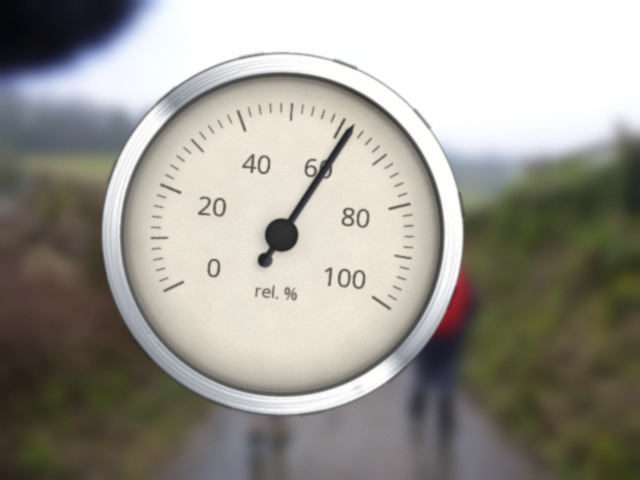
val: 62%
